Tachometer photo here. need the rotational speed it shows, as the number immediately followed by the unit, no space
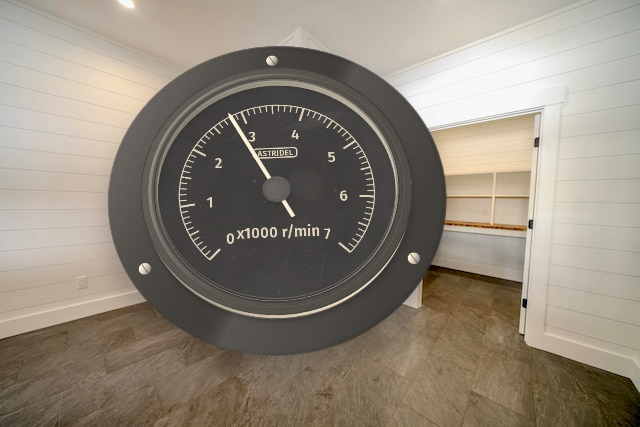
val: 2800rpm
